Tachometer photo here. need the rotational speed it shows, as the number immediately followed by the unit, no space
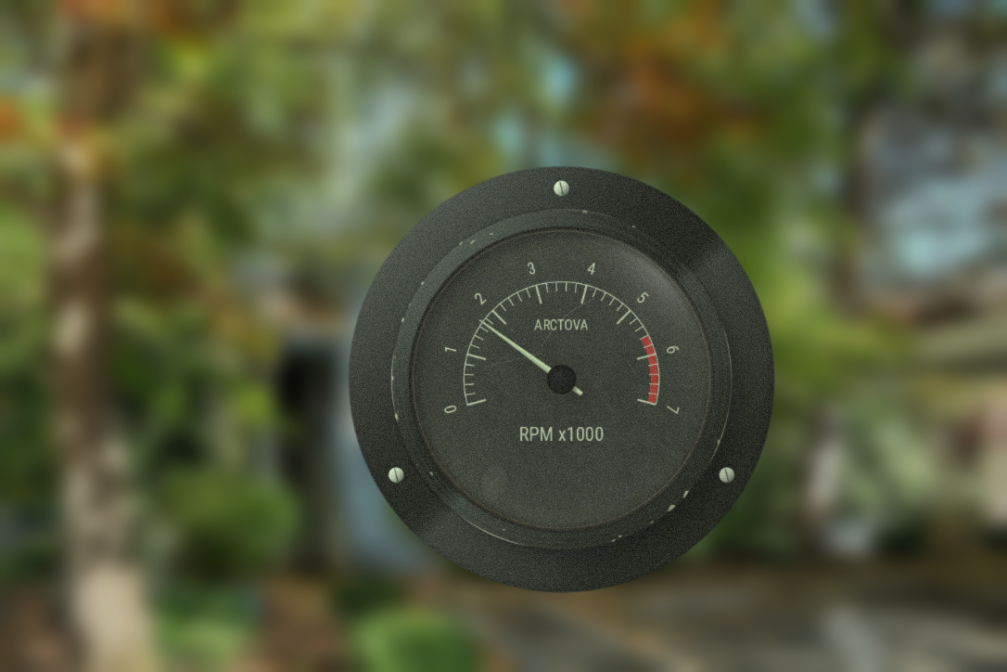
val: 1700rpm
